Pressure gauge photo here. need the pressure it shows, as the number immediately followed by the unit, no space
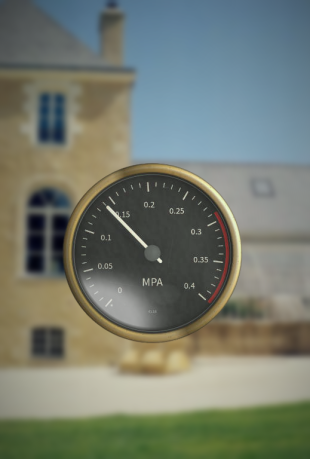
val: 0.14MPa
